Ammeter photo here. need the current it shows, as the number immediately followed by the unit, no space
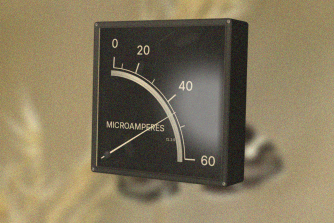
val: 45µA
